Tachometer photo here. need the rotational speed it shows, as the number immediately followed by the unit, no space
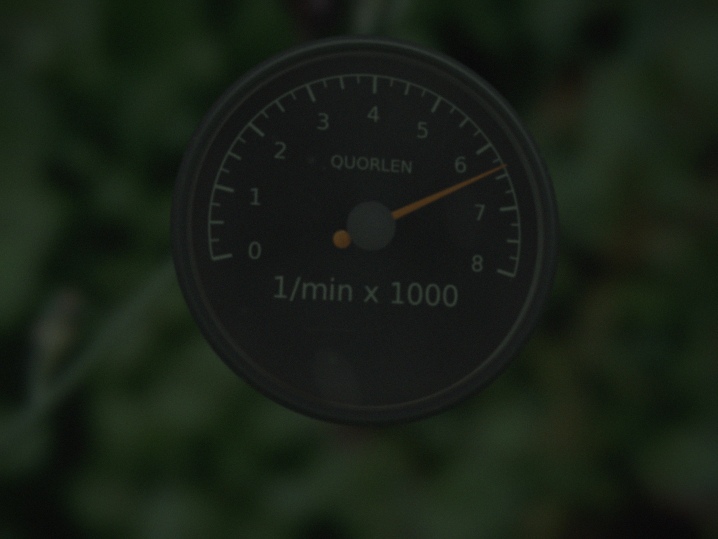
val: 6375rpm
